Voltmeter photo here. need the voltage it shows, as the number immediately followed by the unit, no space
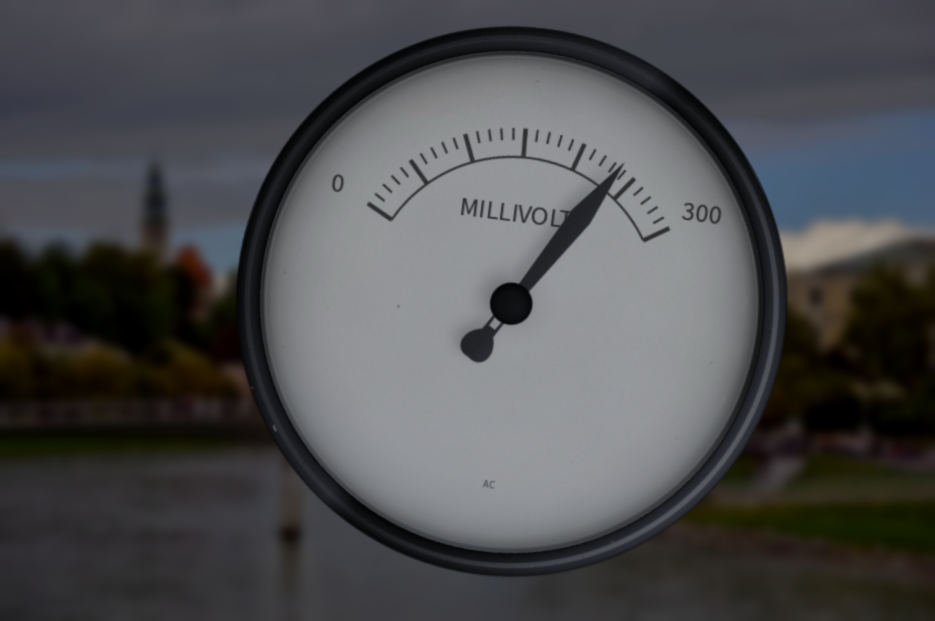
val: 235mV
